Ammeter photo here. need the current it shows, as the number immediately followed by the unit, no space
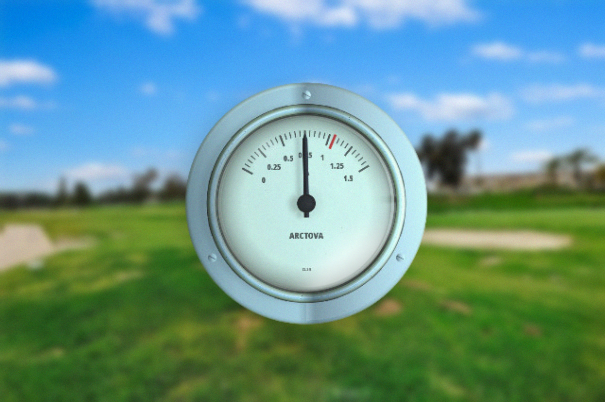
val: 0.75A
